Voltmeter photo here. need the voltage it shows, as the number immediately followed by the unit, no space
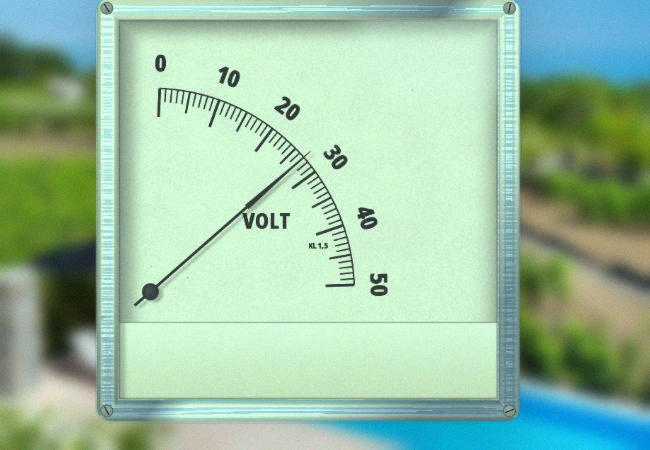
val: 27V
